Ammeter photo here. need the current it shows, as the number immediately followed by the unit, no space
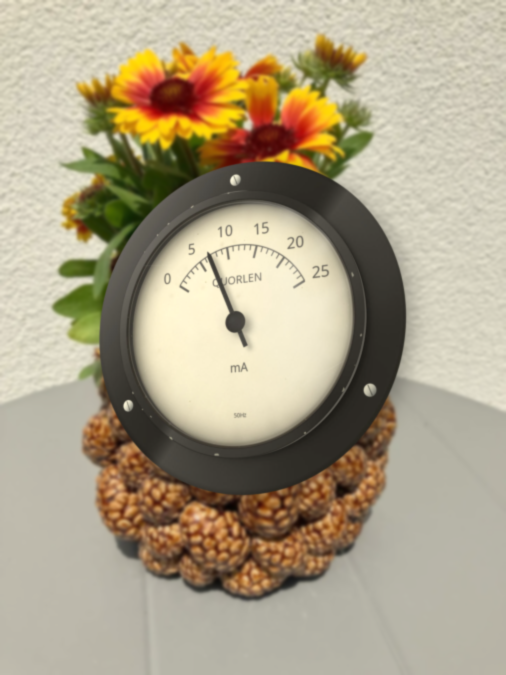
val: 7mA
